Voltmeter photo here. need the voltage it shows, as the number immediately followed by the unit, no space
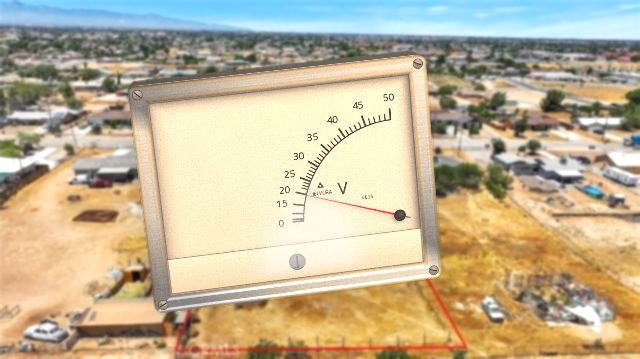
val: 20V
